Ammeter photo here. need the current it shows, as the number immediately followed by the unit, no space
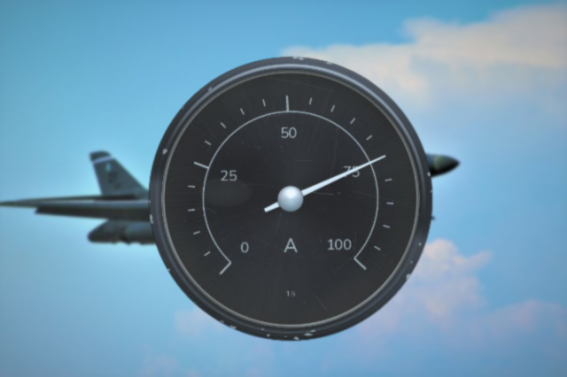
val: 75A
